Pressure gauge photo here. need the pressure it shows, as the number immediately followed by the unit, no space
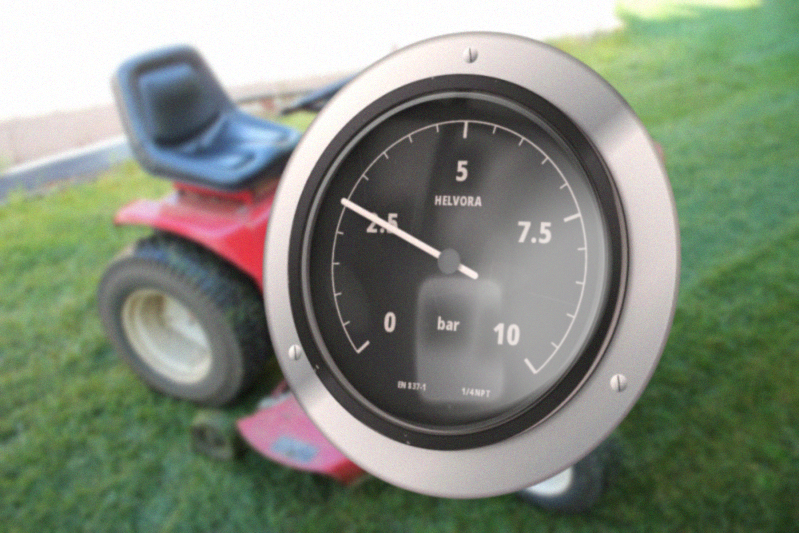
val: 2.5bar
